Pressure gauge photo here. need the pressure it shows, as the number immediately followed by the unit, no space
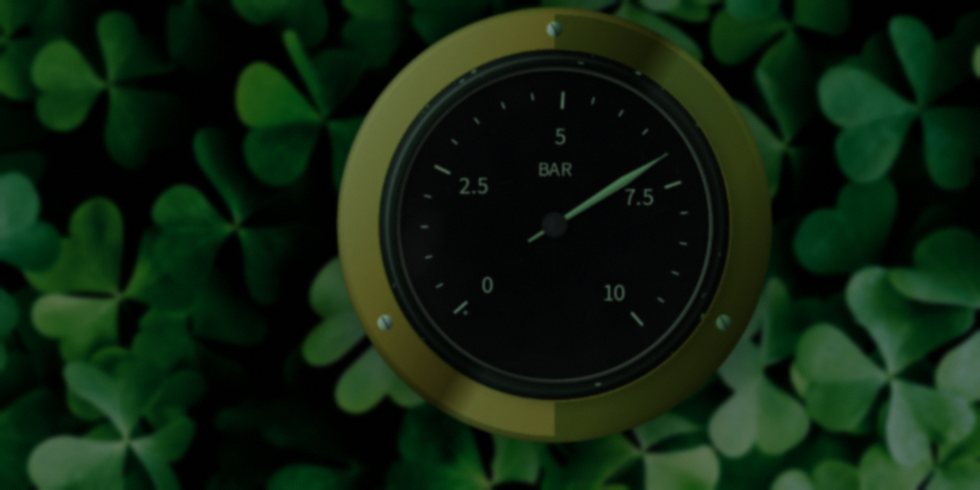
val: 7bar
